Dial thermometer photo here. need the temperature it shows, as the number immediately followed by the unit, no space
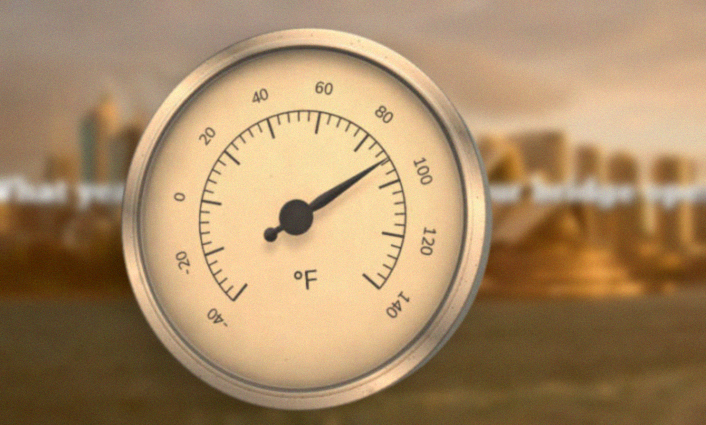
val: 92°F
